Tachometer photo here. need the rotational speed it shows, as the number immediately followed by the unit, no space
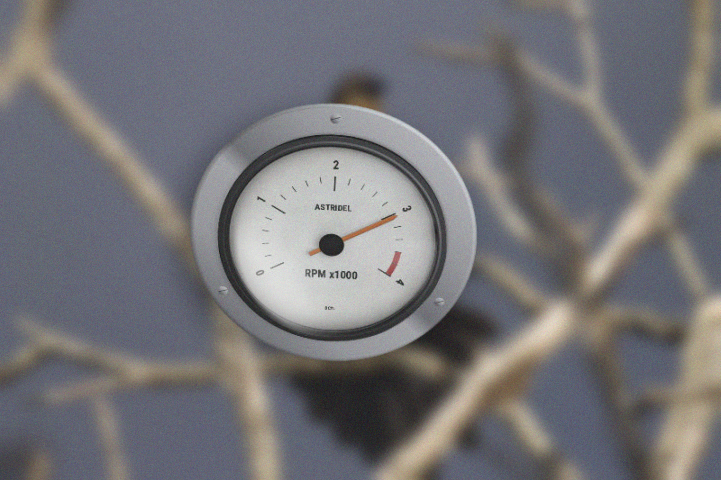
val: 3000rpm
